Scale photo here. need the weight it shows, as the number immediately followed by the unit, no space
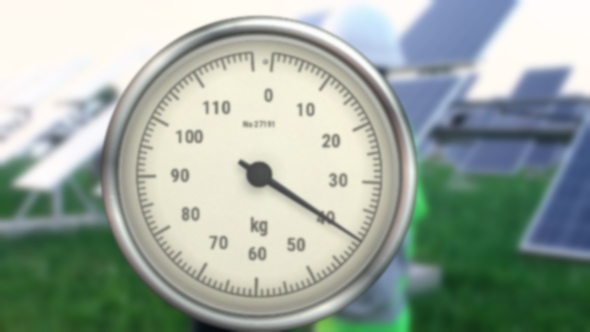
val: 40kg
